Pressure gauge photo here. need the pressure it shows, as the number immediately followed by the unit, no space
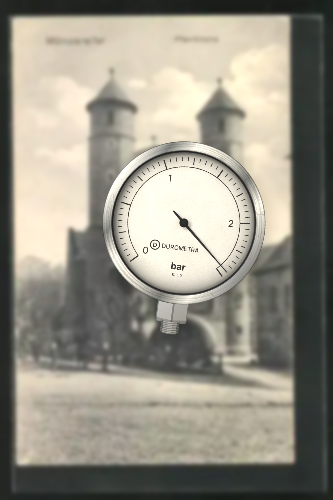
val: 2.45bar
